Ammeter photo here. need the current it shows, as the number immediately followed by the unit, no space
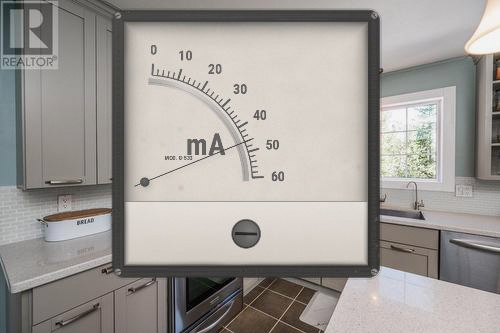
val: 46mA
